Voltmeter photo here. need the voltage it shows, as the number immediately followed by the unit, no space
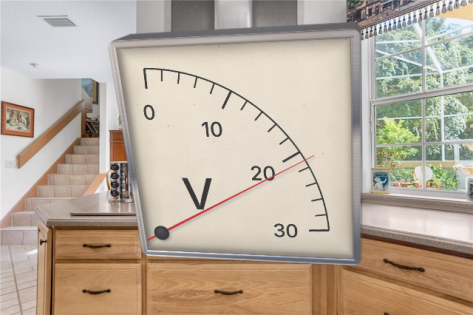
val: 21V
